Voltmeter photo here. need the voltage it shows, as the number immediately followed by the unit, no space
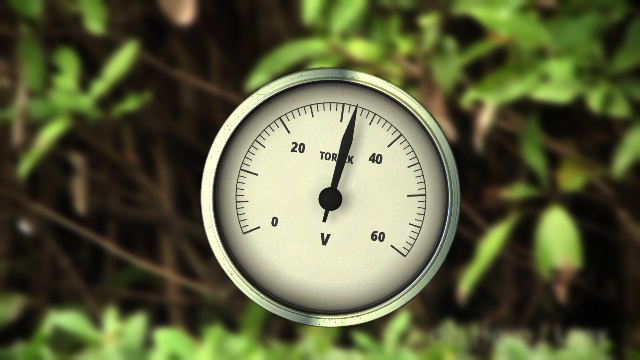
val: 32V
